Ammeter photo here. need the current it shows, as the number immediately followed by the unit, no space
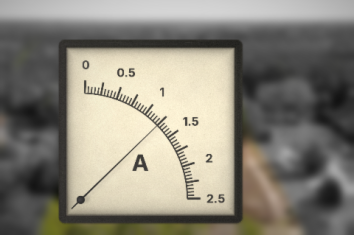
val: 1.25A
